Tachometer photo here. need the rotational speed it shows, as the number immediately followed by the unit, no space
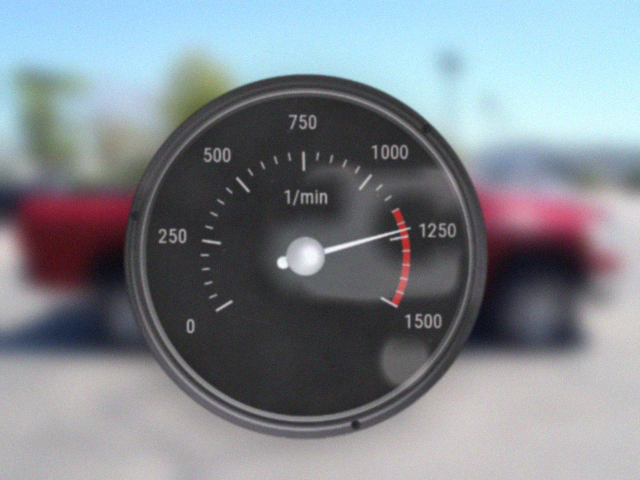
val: 1225rpm
